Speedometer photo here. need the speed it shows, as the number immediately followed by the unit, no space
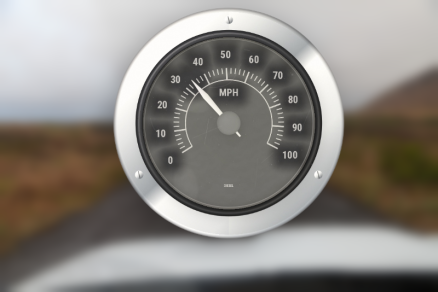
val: 34mph
